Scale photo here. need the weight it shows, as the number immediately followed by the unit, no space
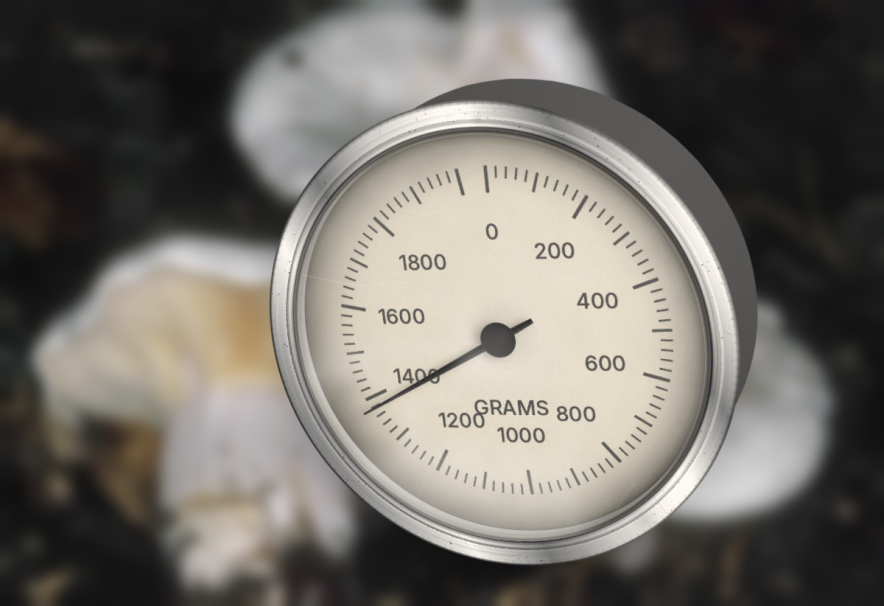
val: 1380g
